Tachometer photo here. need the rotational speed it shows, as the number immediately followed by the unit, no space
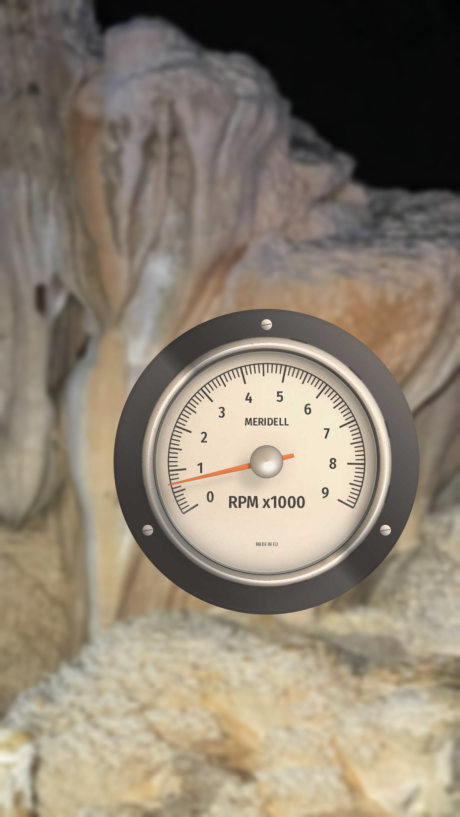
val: 700rpm
